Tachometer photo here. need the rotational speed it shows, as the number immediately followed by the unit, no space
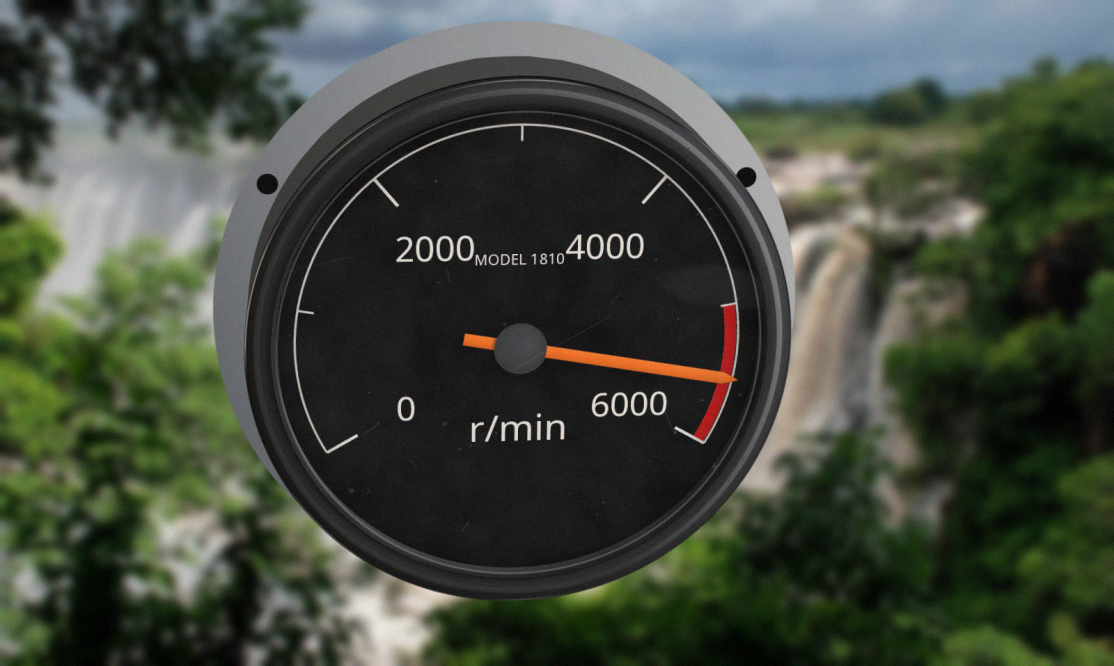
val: 5500rpm
